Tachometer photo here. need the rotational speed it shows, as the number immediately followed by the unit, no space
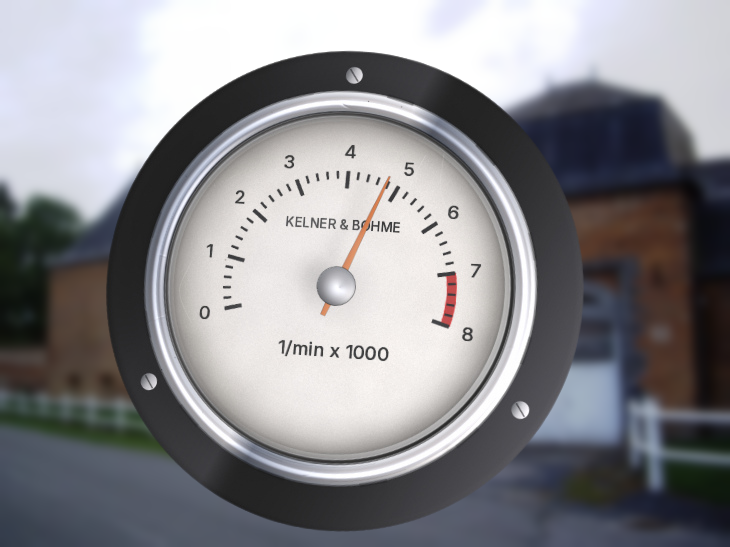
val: 4800rpm
